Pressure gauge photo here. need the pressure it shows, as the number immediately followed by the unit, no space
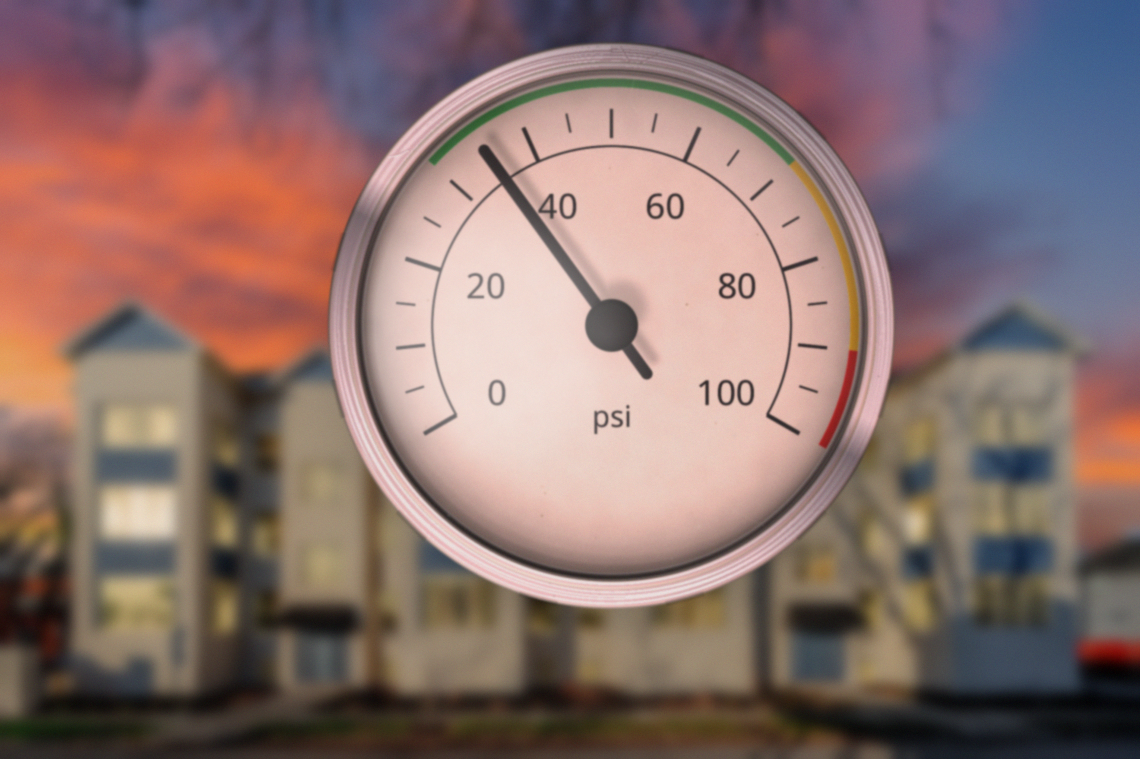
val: 35psi
